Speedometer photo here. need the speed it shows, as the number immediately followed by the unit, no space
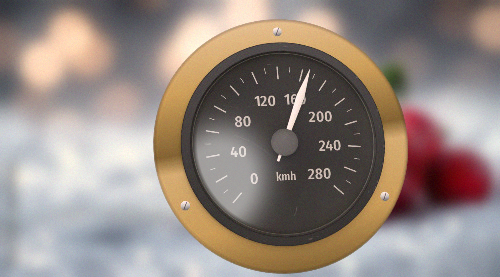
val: 165km/h
